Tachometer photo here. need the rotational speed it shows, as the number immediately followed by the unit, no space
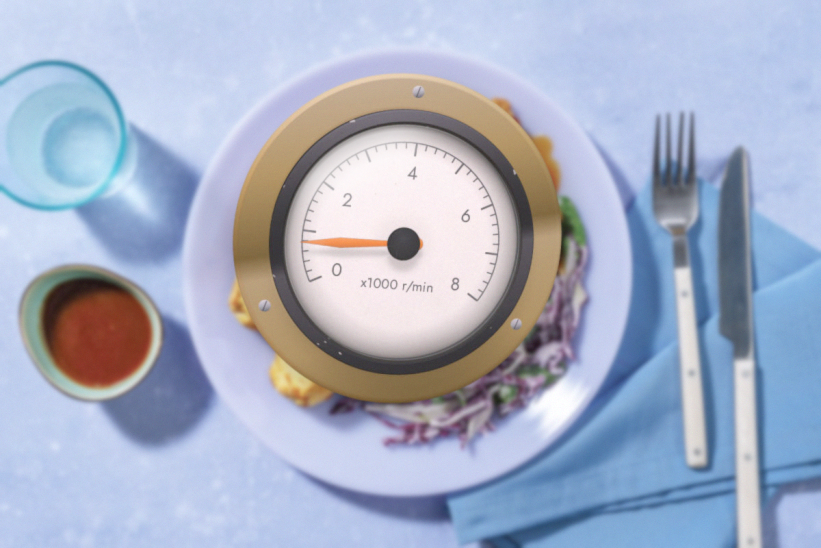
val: 800rpm
